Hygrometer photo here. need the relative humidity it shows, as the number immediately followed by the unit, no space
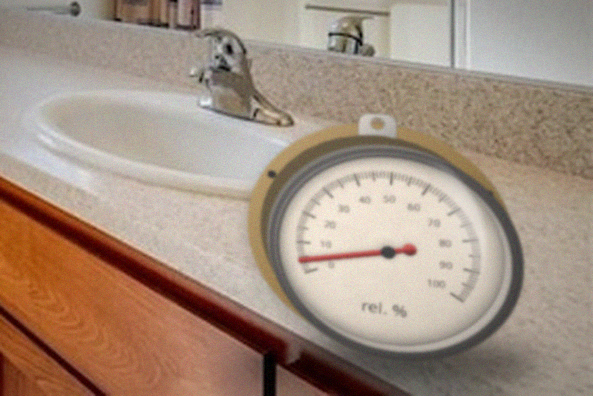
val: 5%
